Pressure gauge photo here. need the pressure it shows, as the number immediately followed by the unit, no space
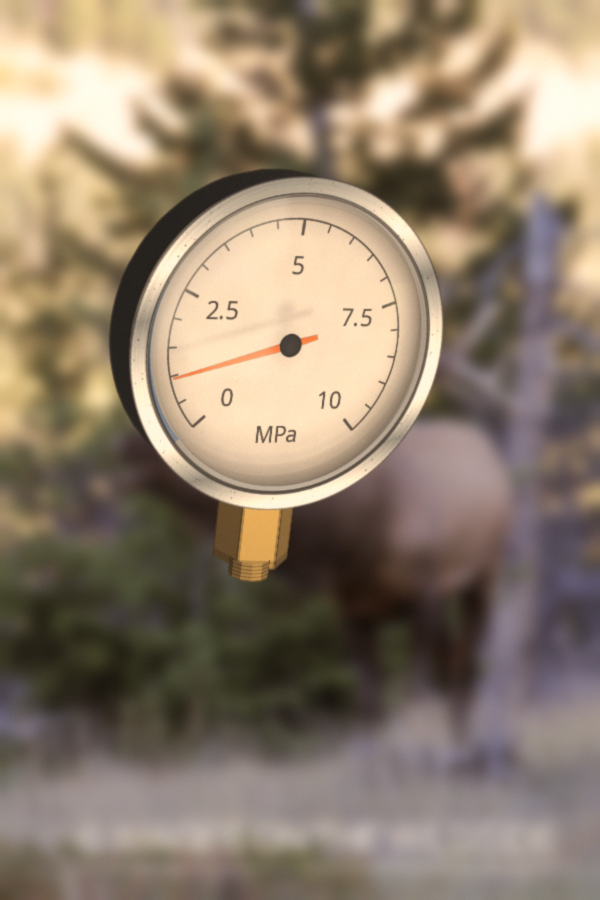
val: 1MPa
